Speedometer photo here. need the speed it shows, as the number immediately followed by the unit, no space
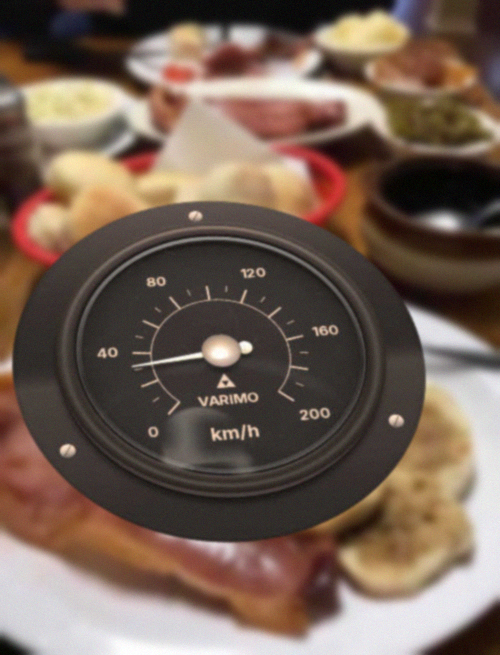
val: 30km/h
